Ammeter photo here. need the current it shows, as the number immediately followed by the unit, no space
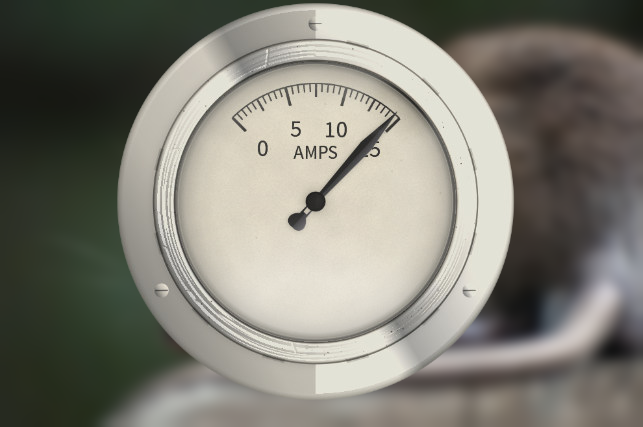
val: 14.5A
